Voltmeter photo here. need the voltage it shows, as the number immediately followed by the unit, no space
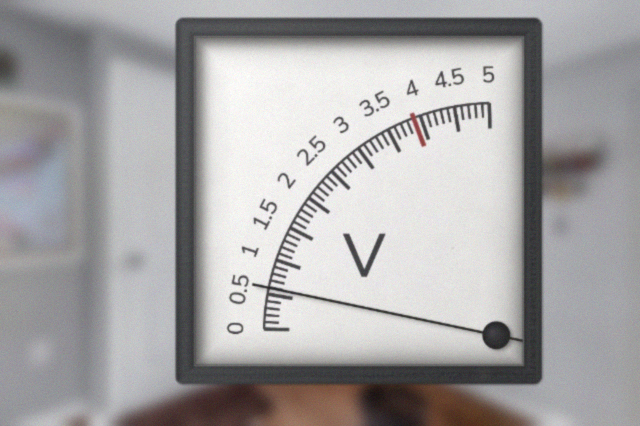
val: 0.6V
